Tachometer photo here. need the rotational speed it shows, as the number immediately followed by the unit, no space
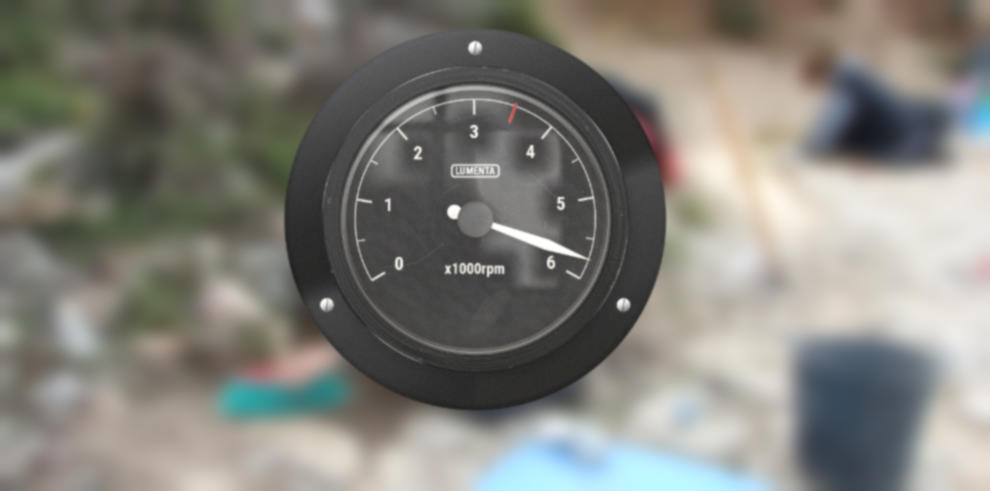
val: 5750rpm
